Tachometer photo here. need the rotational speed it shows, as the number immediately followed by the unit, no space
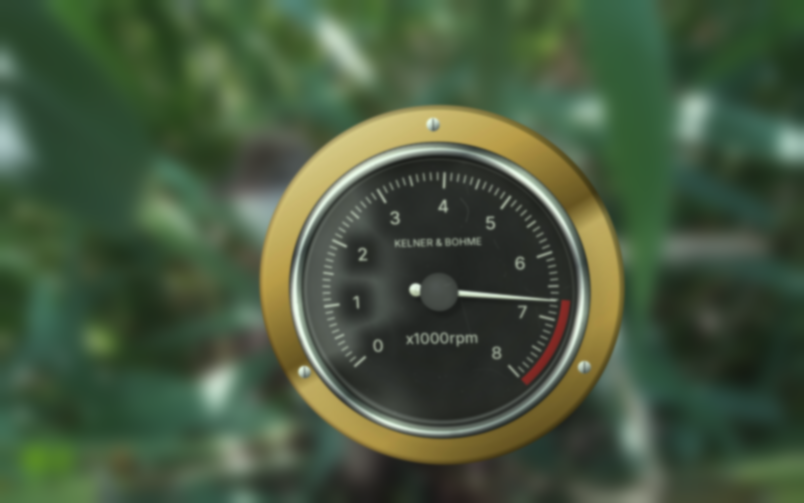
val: 6700rpm
